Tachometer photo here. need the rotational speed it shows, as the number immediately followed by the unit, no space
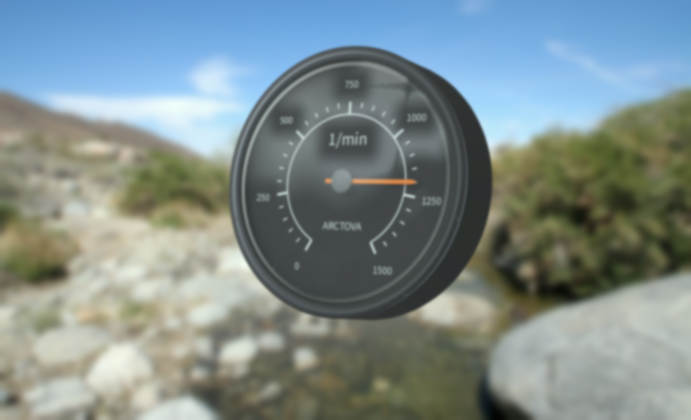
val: 1200rpm
